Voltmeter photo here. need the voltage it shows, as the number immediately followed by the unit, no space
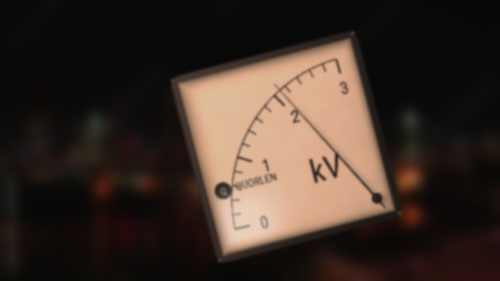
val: 2.1kV
